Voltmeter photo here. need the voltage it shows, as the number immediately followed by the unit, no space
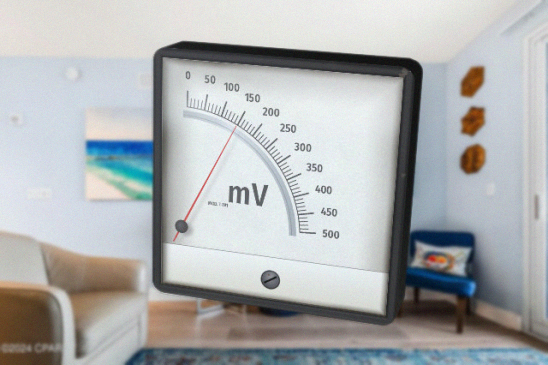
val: 150mV
